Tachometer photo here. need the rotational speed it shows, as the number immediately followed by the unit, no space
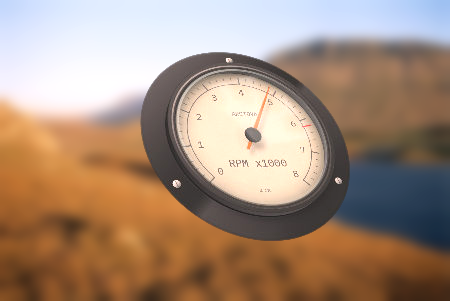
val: 4800rpm
